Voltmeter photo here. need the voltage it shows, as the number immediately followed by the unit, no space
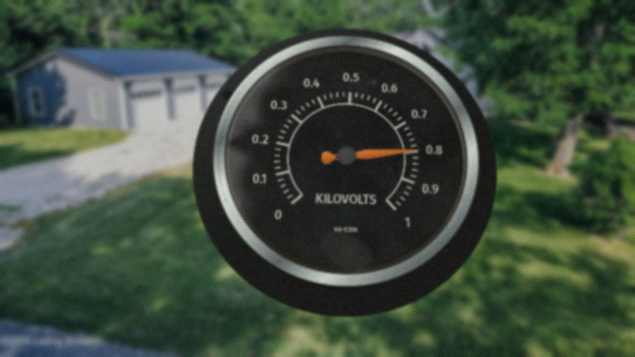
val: 0.8kV
